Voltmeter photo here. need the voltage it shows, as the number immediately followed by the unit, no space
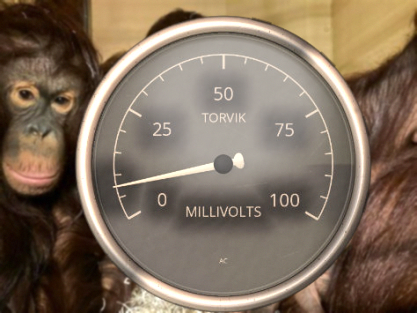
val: 7.5mV
